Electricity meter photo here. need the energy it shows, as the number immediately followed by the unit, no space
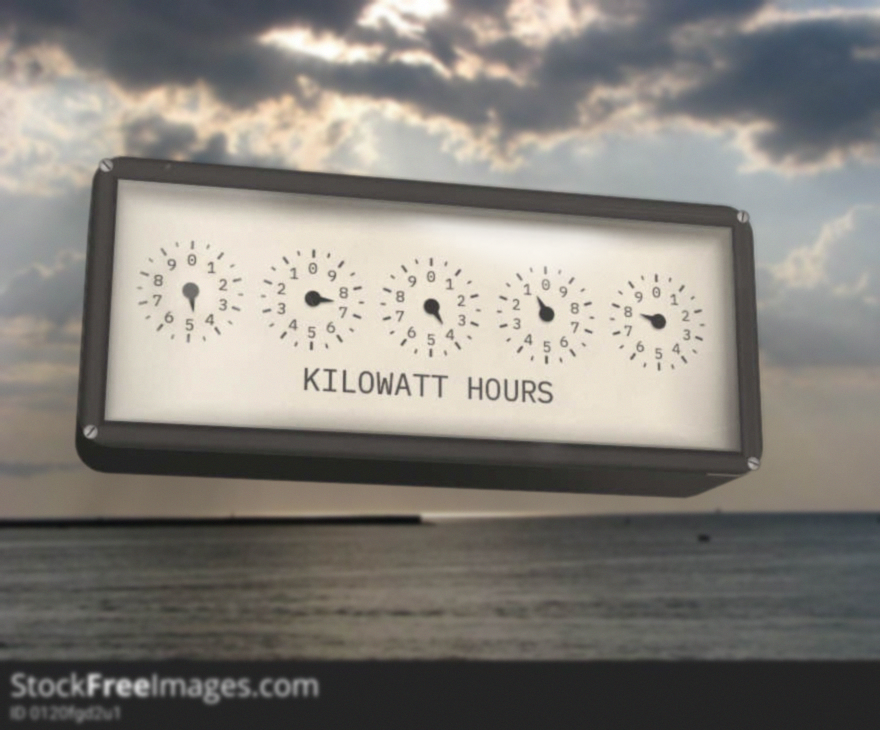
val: 47408kWh
